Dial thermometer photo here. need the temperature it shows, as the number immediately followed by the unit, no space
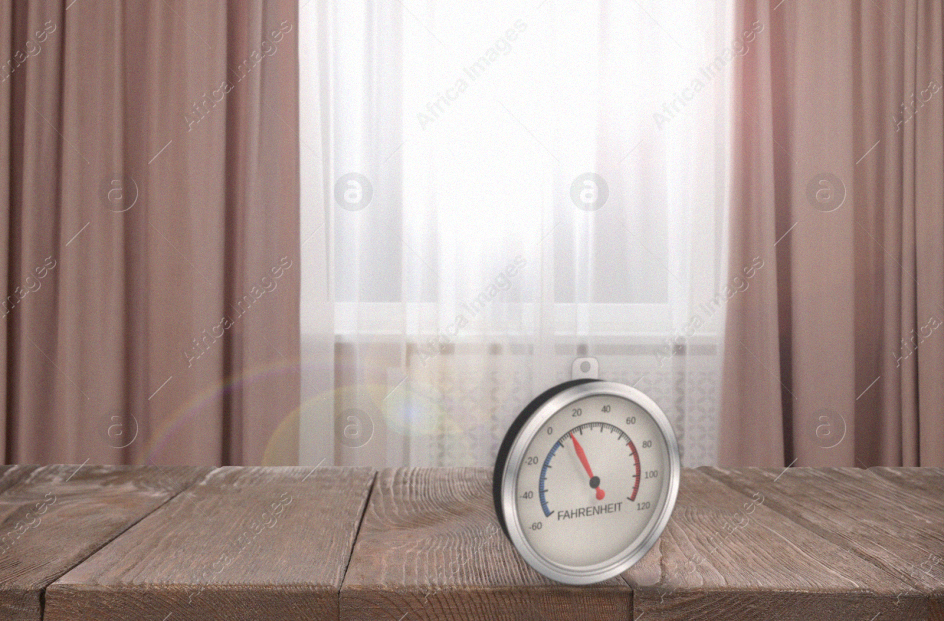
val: 10°F
